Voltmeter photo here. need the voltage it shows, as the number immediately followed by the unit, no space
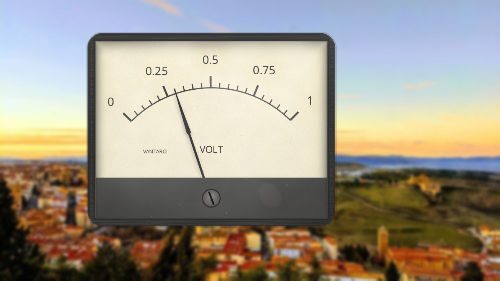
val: 0.3V
